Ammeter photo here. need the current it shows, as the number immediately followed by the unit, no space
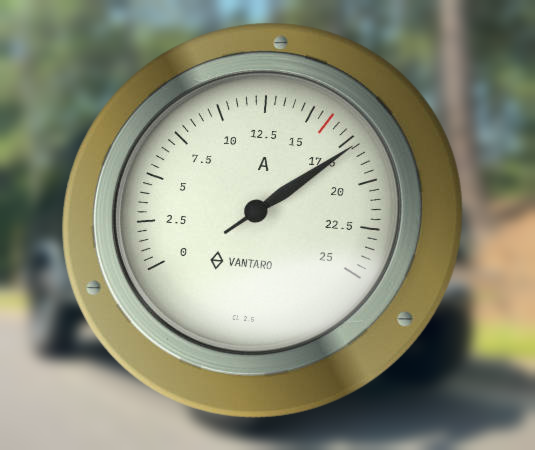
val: 18A
